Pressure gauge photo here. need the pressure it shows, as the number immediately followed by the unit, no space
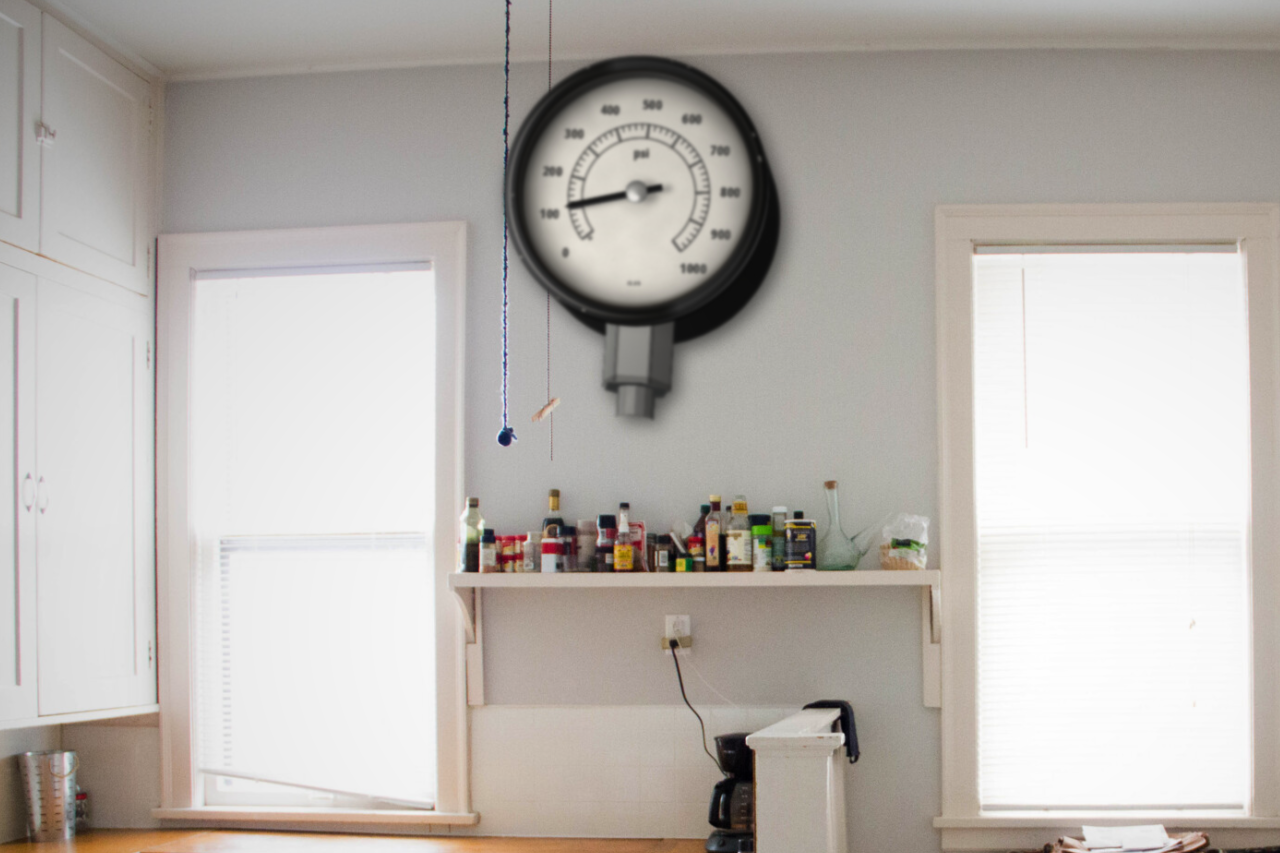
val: 100psi
